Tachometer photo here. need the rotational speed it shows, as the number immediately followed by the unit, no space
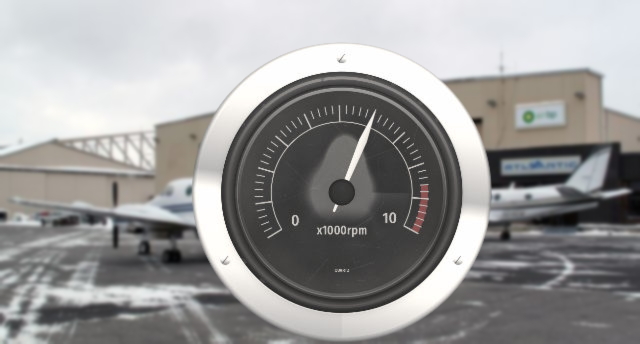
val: 6000rpm
